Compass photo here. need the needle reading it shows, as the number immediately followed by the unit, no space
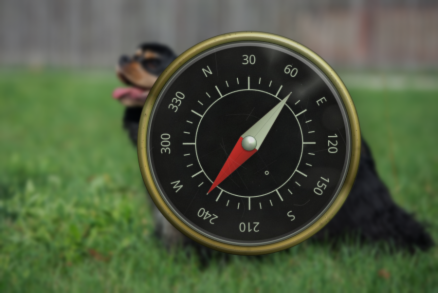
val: 250°
